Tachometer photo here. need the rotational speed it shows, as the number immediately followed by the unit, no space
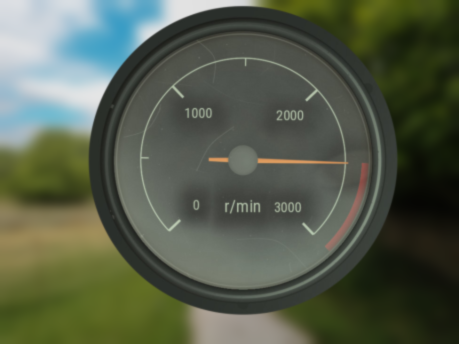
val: 2500rpm
